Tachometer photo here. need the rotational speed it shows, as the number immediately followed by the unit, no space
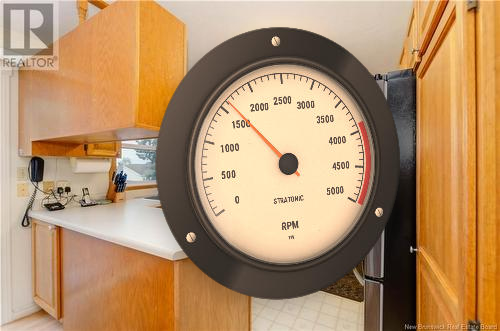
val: 1600rpm
